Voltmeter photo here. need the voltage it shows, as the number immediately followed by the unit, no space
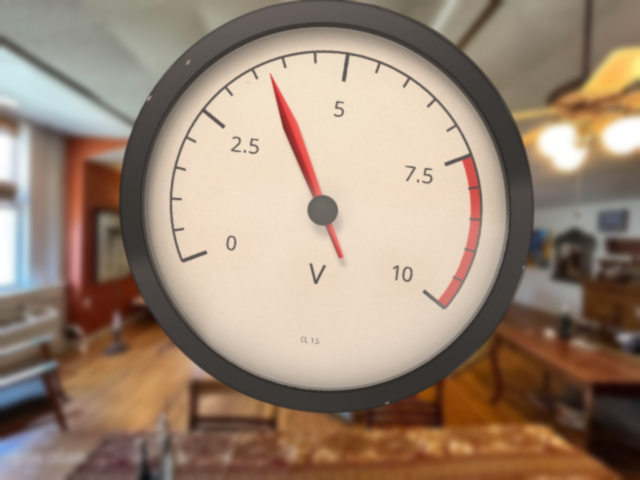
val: 3.75V
